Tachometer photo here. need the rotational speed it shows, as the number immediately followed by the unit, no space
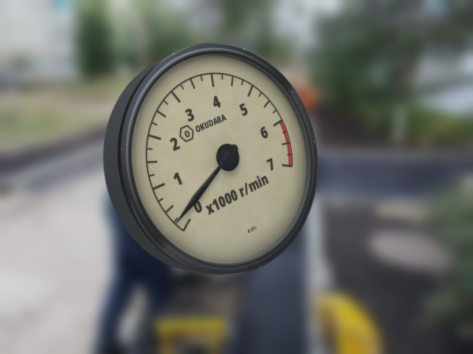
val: 250rpm
